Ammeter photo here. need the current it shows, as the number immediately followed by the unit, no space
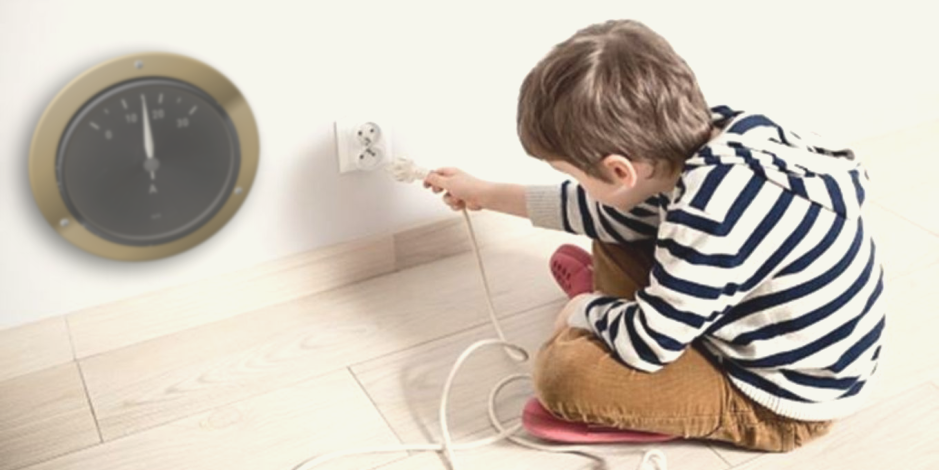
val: 15A
